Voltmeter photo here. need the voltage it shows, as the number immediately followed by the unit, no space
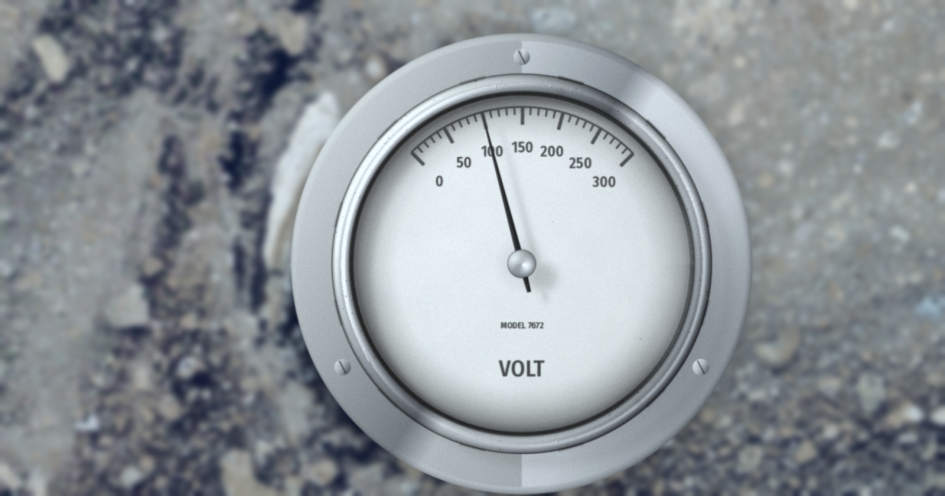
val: 100V
